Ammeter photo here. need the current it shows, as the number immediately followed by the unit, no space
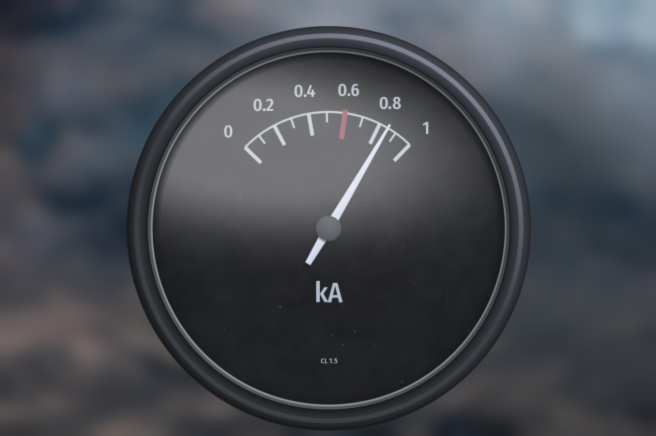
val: 0.85kA
